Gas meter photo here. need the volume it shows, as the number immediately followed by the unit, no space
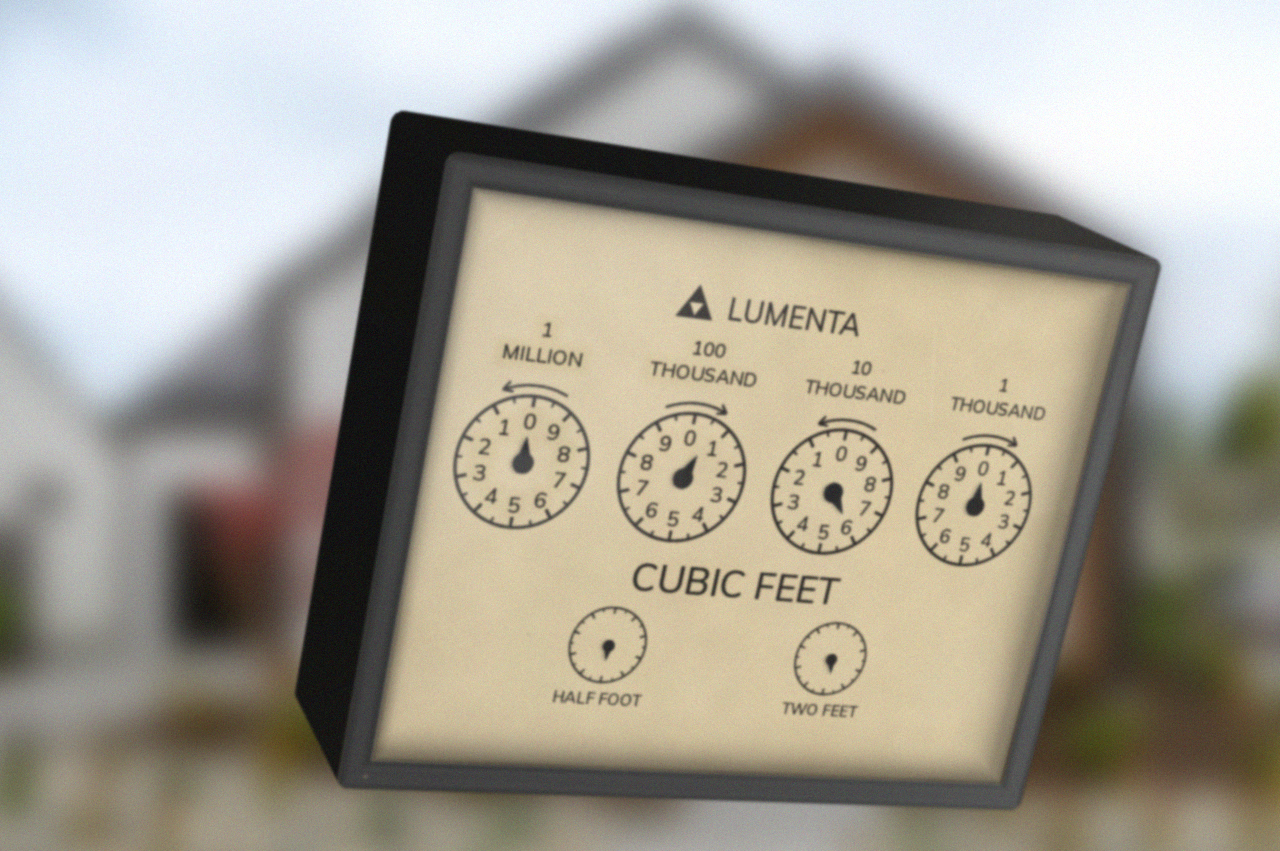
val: 6000ft³
